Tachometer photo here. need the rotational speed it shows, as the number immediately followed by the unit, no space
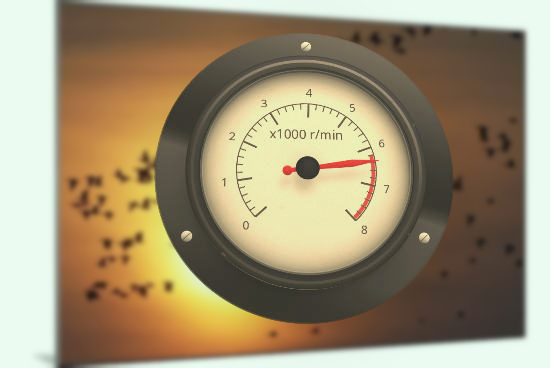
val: 6400rpm
